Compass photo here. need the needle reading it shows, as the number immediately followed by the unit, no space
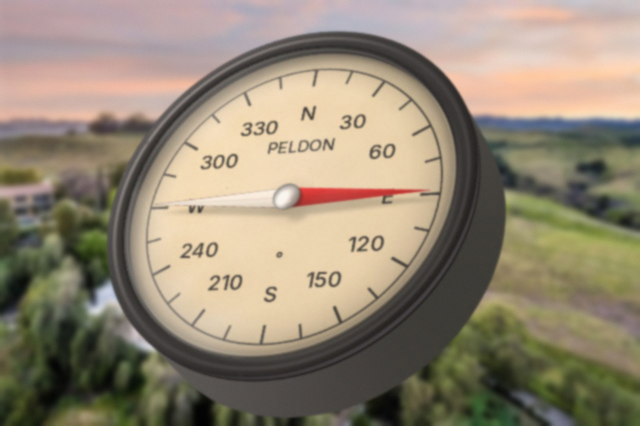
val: 90°
